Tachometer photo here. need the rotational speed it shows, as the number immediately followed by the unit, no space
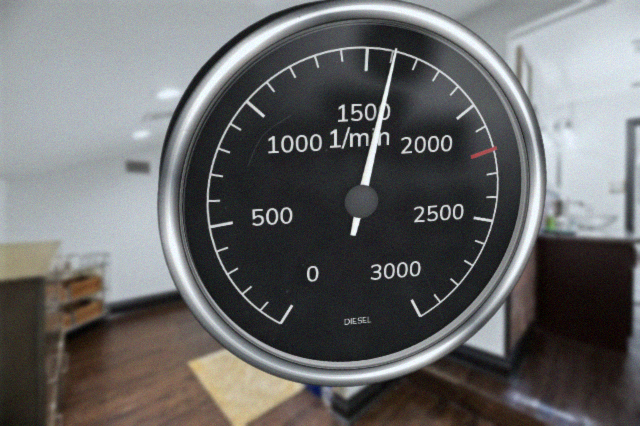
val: 1600rpm
